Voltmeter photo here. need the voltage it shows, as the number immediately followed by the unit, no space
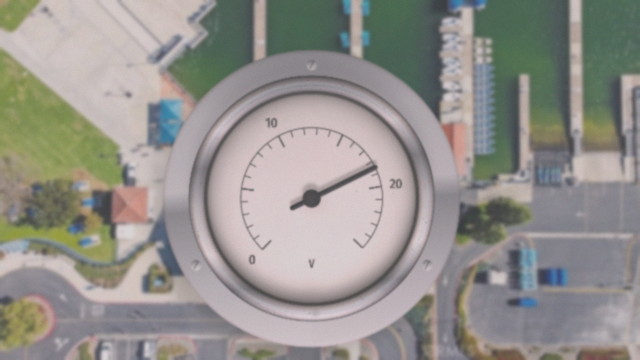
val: 18.5V
